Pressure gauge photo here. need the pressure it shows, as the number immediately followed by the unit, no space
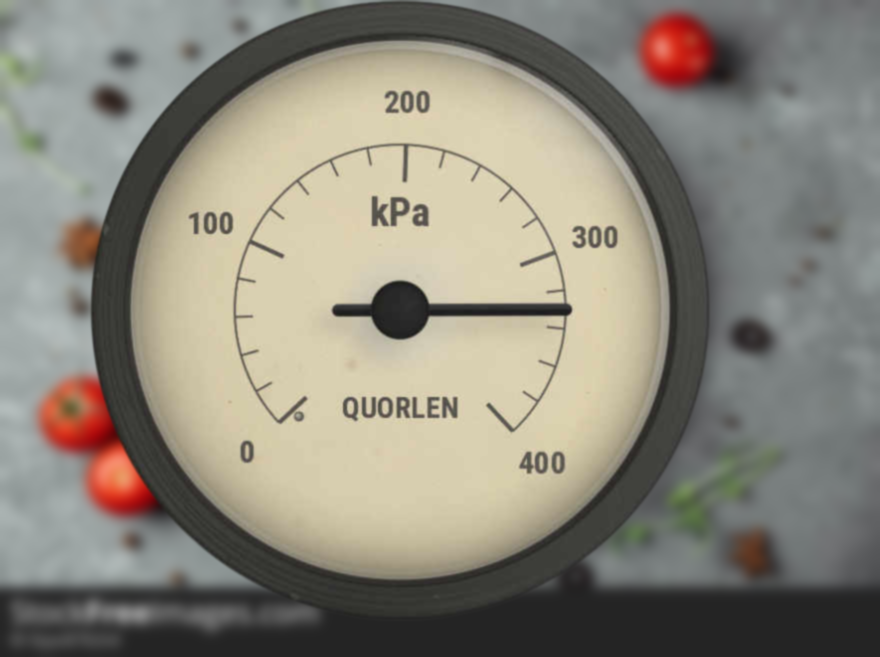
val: 330kPa
